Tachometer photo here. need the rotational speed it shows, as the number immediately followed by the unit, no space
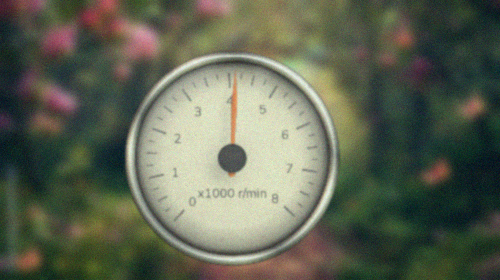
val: 4125rpm
